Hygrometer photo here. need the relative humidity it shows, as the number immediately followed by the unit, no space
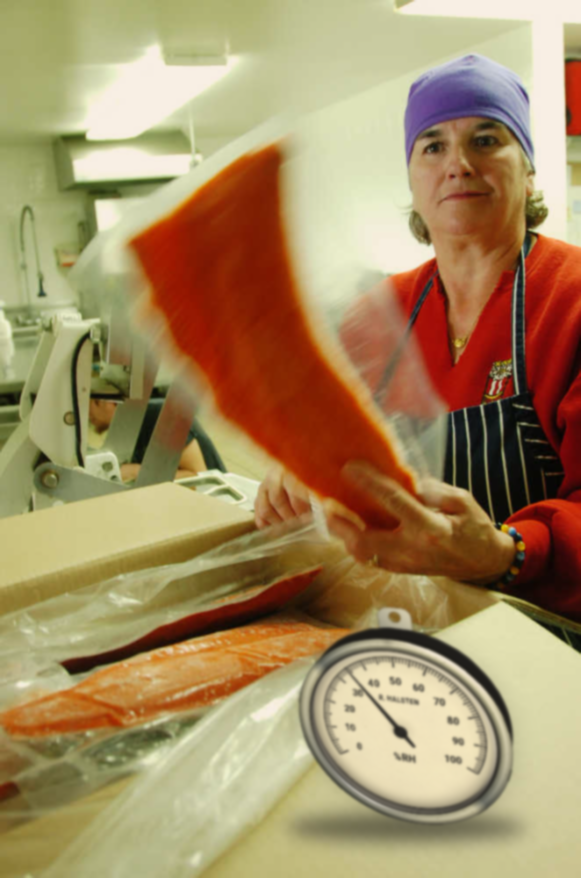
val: 35%
